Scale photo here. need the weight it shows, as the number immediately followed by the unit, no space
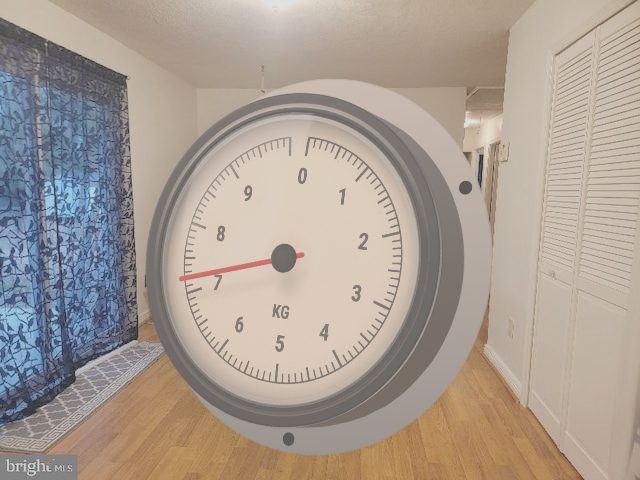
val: 7.2kg
